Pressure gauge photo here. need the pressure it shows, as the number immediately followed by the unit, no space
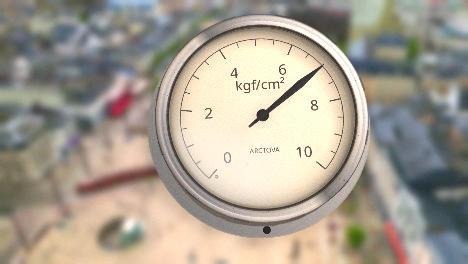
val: 7kg/cm²
